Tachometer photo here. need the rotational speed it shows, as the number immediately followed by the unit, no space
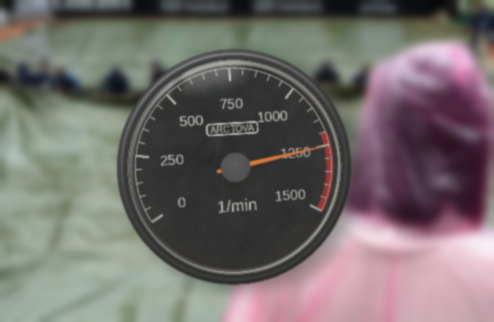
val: 1250rpm
